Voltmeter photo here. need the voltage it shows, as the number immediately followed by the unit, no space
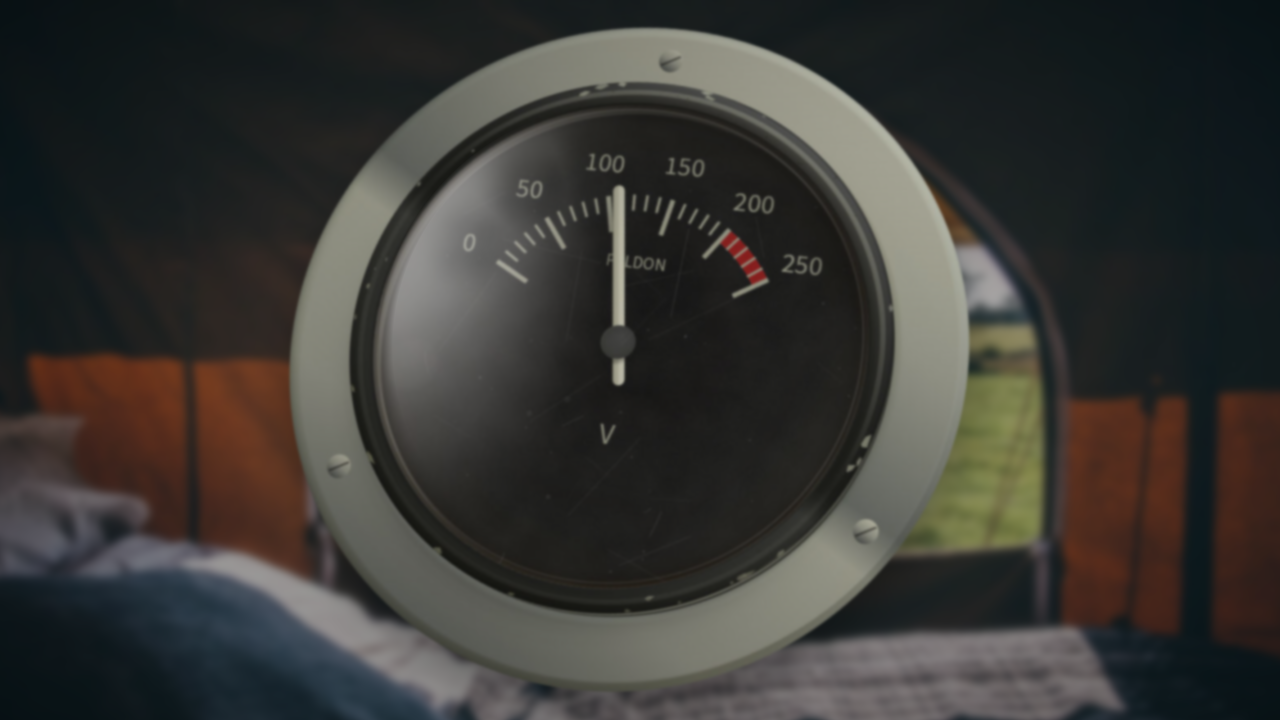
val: 110V
